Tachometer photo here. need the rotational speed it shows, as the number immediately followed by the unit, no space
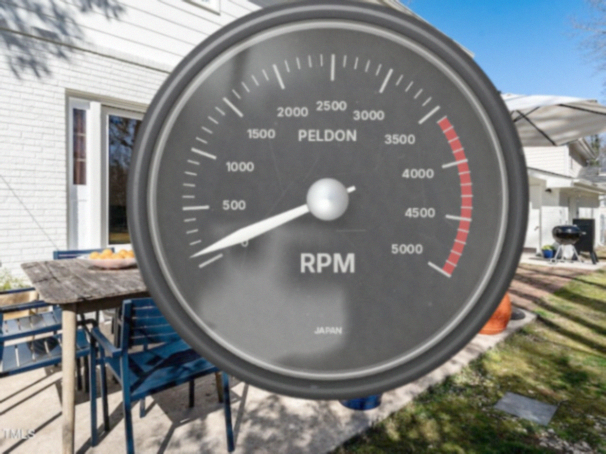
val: 100rpm
